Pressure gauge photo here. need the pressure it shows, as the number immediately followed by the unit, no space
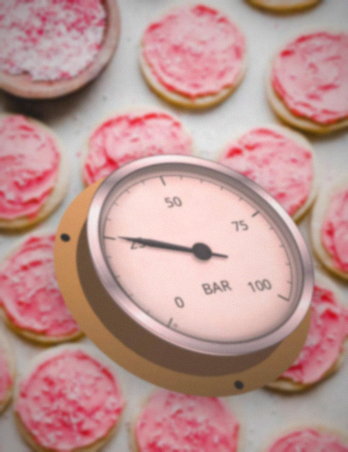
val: 25bar
